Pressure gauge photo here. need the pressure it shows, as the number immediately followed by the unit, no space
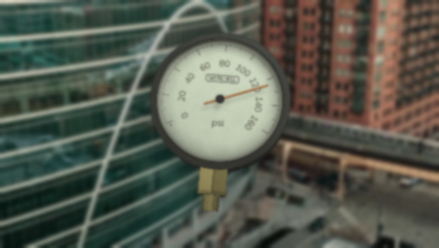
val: 125psi
